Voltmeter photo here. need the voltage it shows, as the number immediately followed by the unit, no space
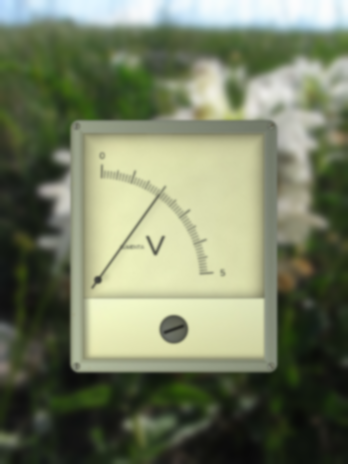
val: 2V
